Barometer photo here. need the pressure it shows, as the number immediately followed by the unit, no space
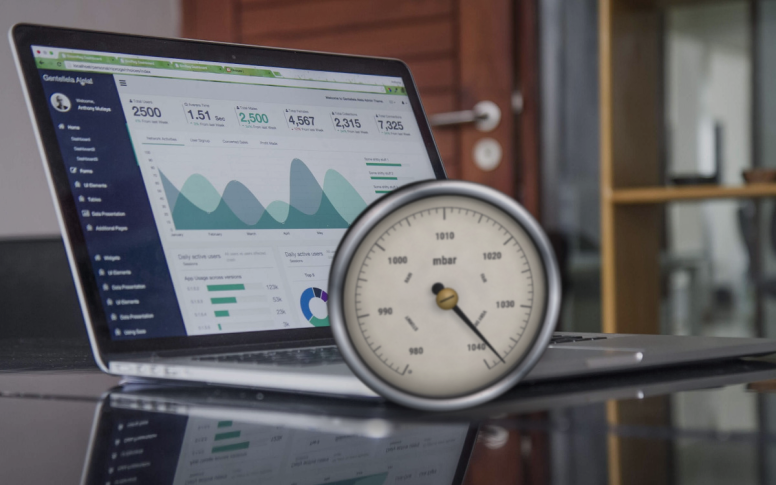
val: 1038mbar
